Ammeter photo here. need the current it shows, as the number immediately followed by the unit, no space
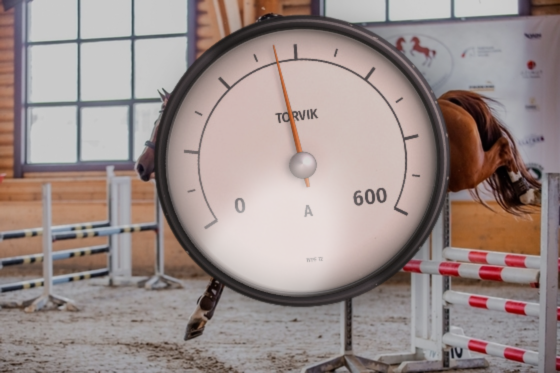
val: 275A
